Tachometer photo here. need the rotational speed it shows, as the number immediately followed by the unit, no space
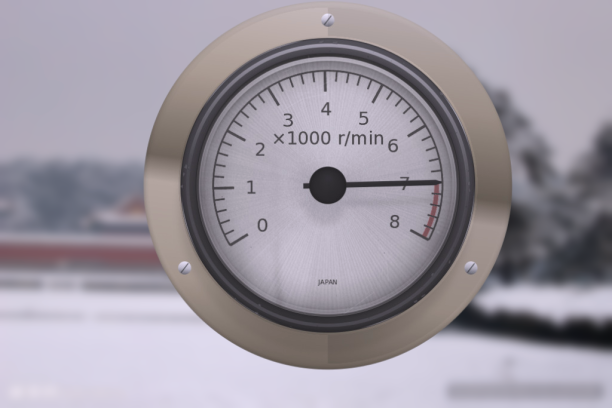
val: 7000rpm
